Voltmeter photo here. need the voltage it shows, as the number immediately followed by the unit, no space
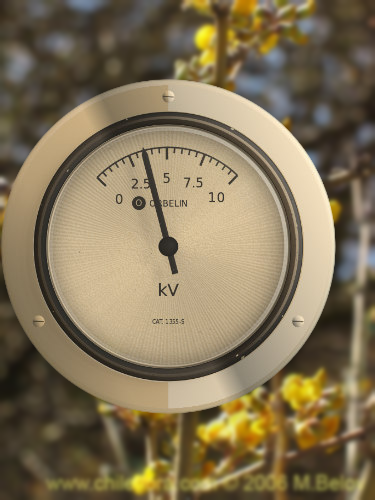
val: 3.5kV
